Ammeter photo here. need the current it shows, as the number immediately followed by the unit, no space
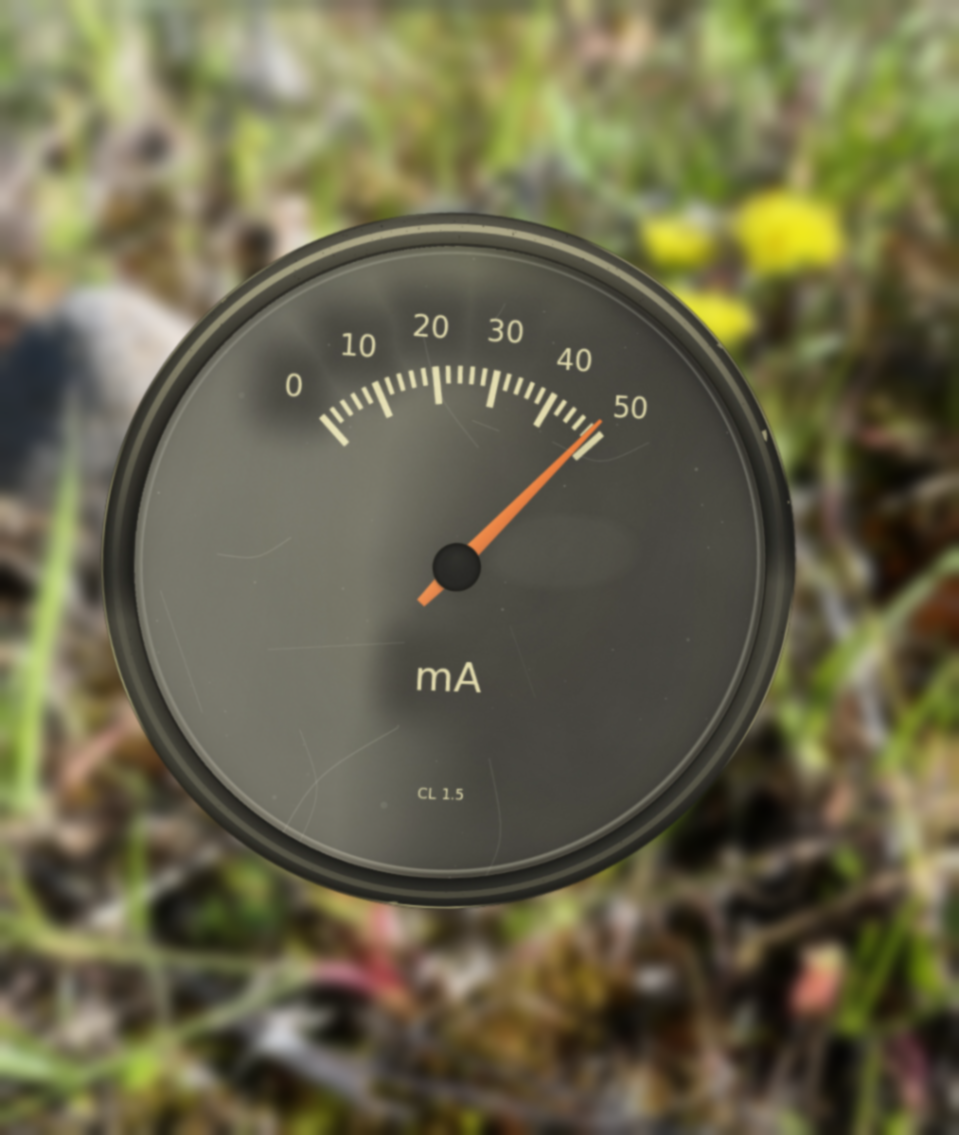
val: 48mA
